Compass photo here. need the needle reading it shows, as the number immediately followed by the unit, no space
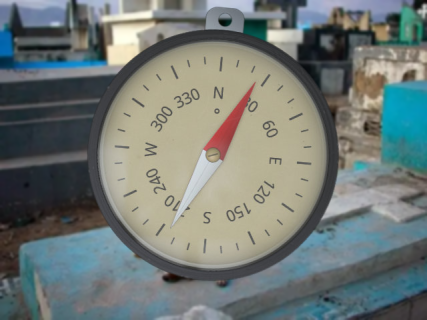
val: 25°
